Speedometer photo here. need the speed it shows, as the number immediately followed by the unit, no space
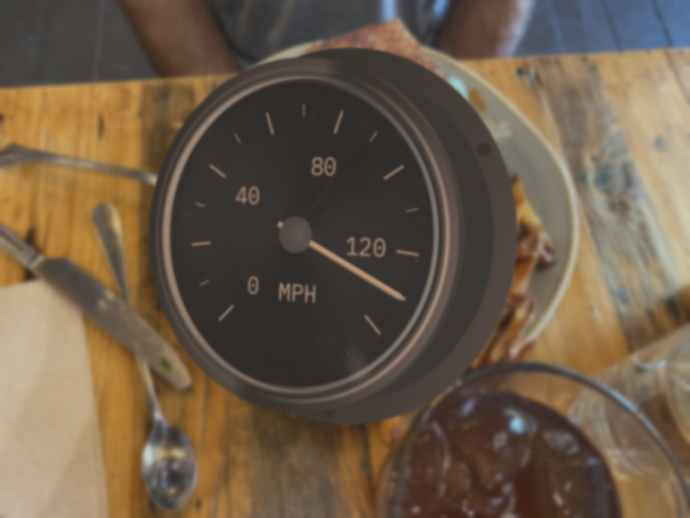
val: 130mph
